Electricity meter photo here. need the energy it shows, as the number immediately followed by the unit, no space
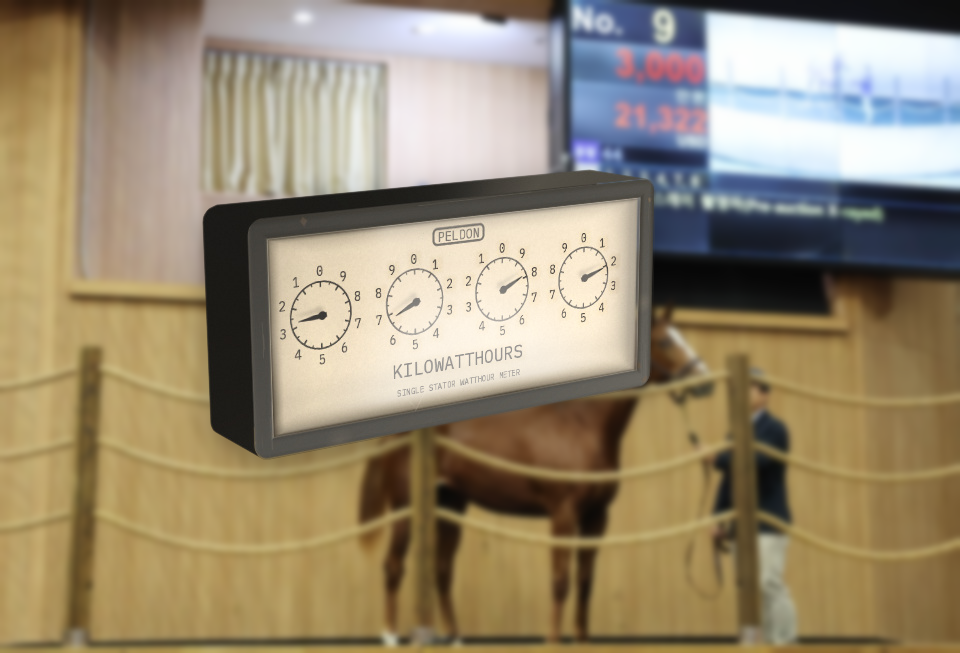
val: 2682kWh
